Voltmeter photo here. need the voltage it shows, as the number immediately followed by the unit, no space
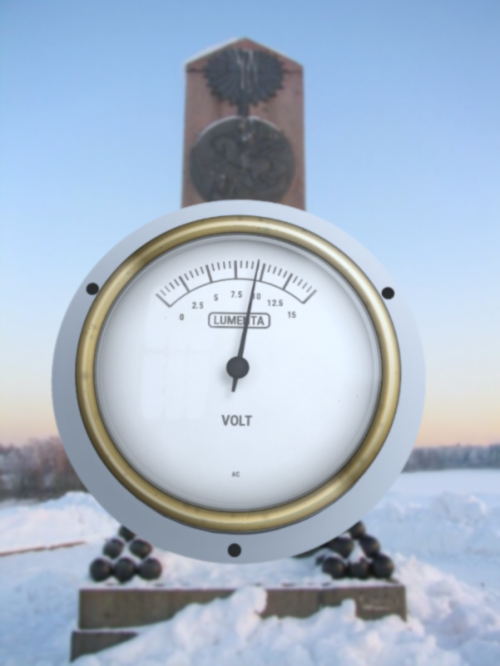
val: 9.5V
